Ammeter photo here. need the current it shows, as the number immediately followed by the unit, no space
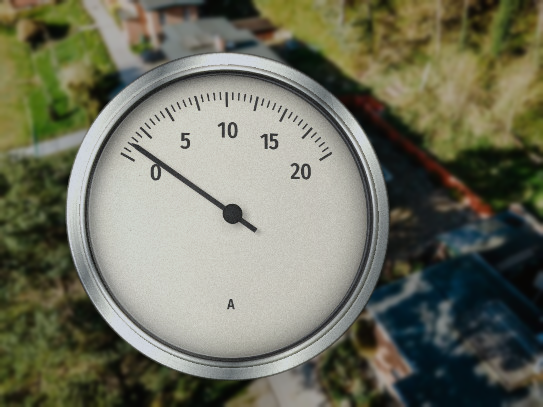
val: 1A
